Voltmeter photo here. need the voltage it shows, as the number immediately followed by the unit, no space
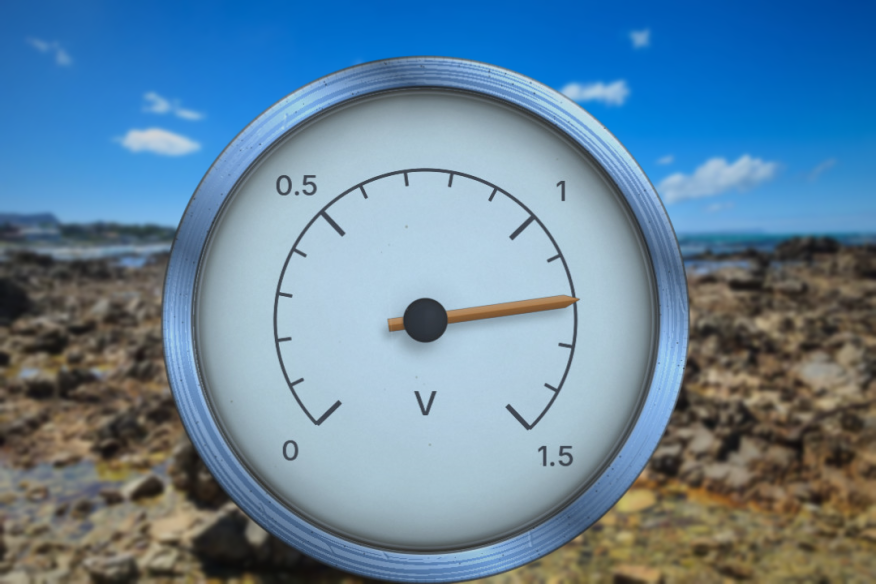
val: 1.2V
